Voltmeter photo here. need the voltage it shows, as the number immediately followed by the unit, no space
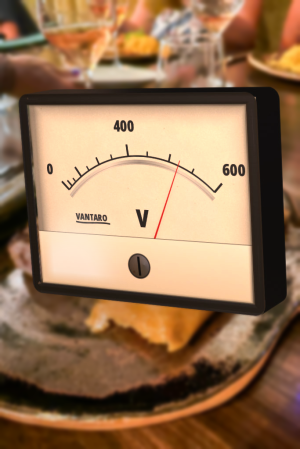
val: 525V
